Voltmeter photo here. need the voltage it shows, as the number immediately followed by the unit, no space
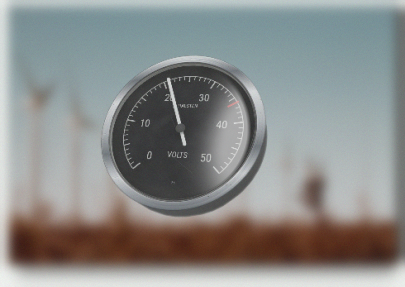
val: 21V
